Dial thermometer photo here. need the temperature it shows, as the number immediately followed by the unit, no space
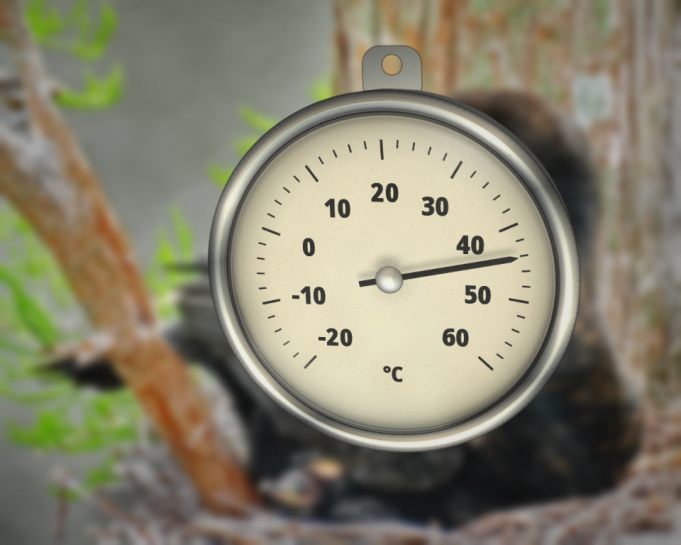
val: 44°C
